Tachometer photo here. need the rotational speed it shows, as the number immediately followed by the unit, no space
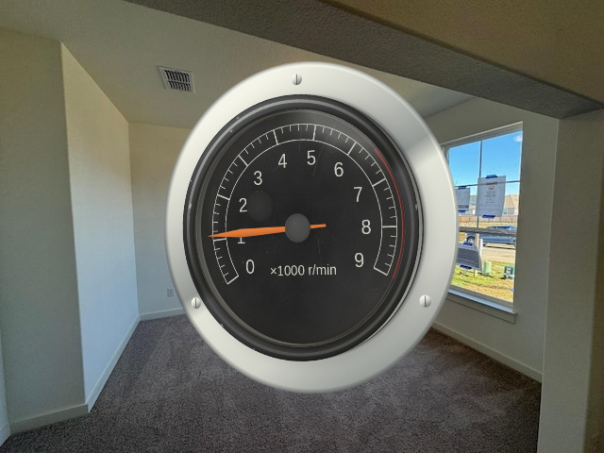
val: 1100rpm
